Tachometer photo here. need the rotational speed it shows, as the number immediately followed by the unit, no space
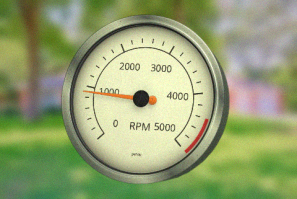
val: 900rpm
